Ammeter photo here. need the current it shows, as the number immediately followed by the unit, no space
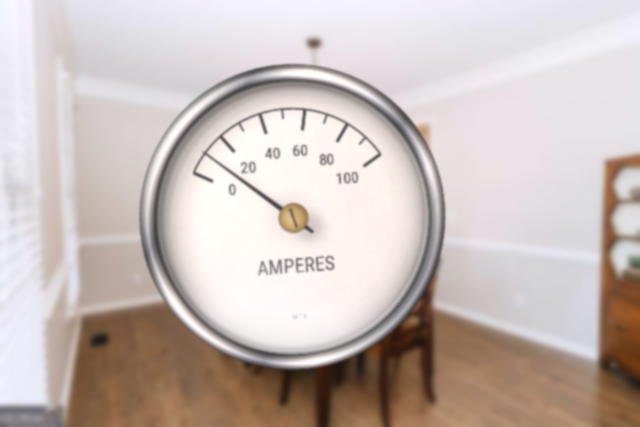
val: 10A
